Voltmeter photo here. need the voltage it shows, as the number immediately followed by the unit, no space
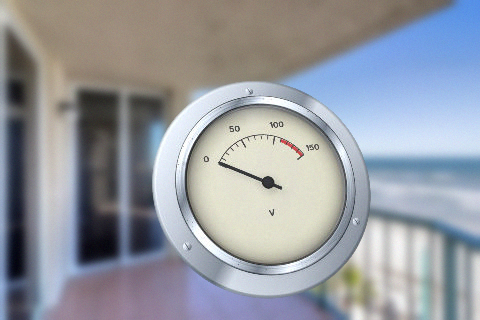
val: 0V
